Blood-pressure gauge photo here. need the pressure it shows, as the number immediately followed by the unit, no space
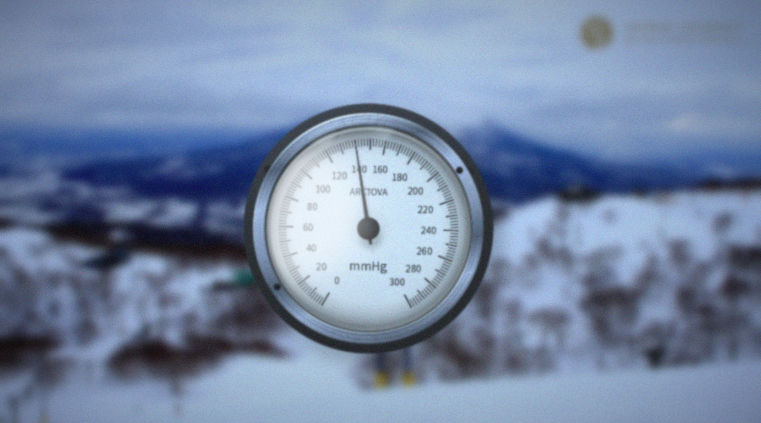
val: 140mmHg
